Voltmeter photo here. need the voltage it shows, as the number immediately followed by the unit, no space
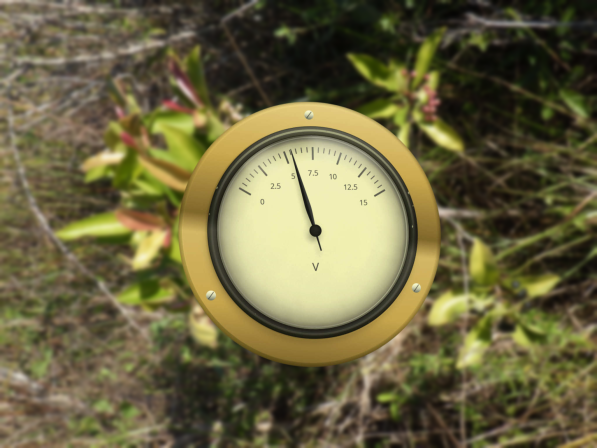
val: 5.5V
